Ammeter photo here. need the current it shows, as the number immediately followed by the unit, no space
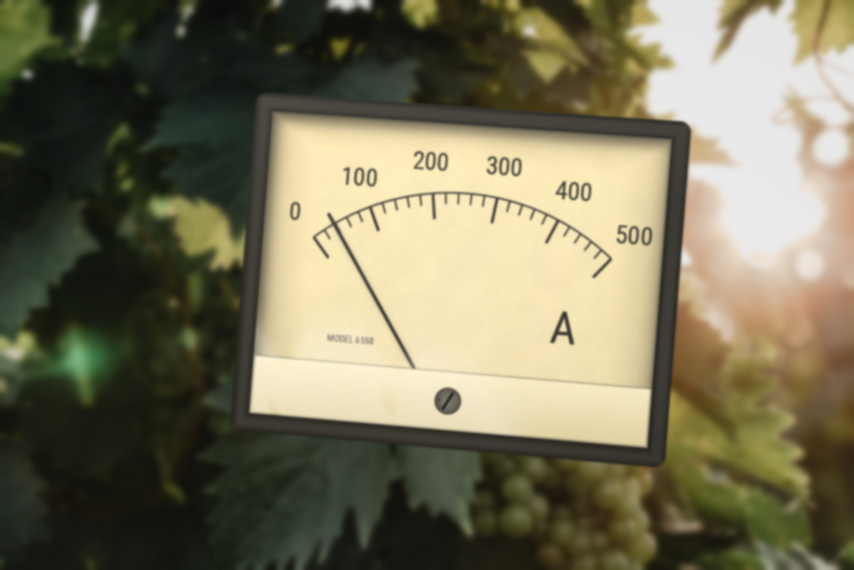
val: 40A
